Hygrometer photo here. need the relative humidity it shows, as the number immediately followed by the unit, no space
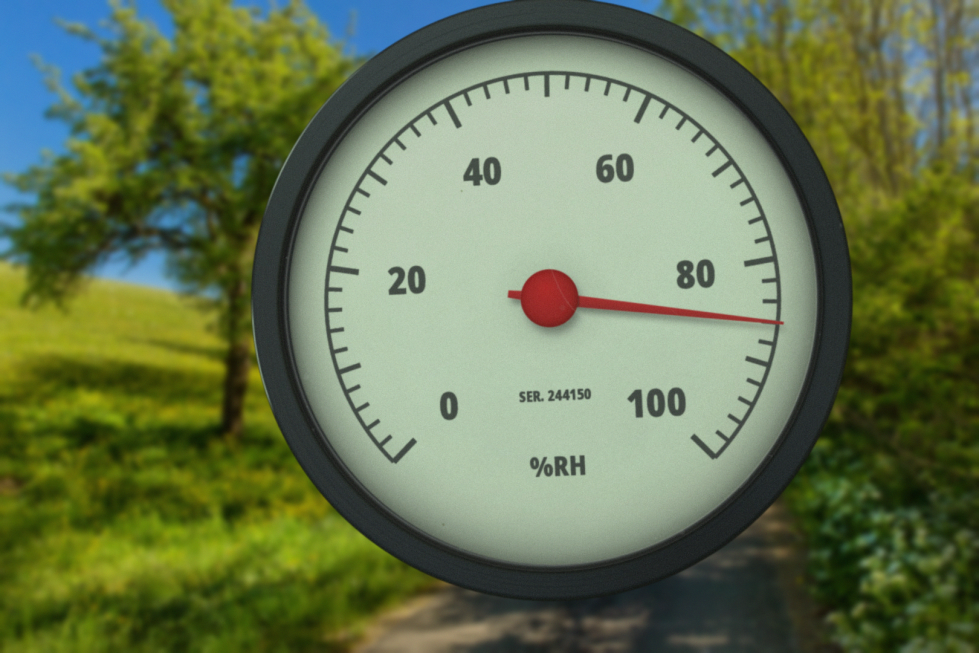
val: 86%
